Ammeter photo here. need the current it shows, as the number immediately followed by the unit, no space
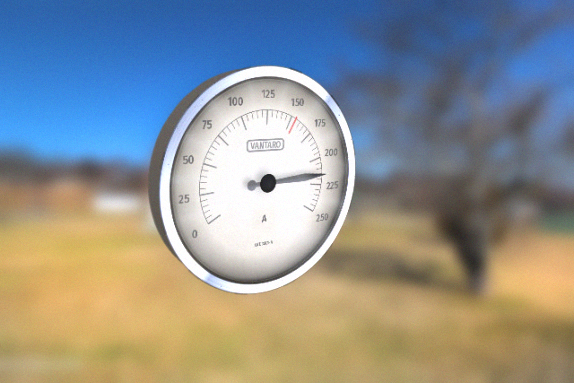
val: 215A
